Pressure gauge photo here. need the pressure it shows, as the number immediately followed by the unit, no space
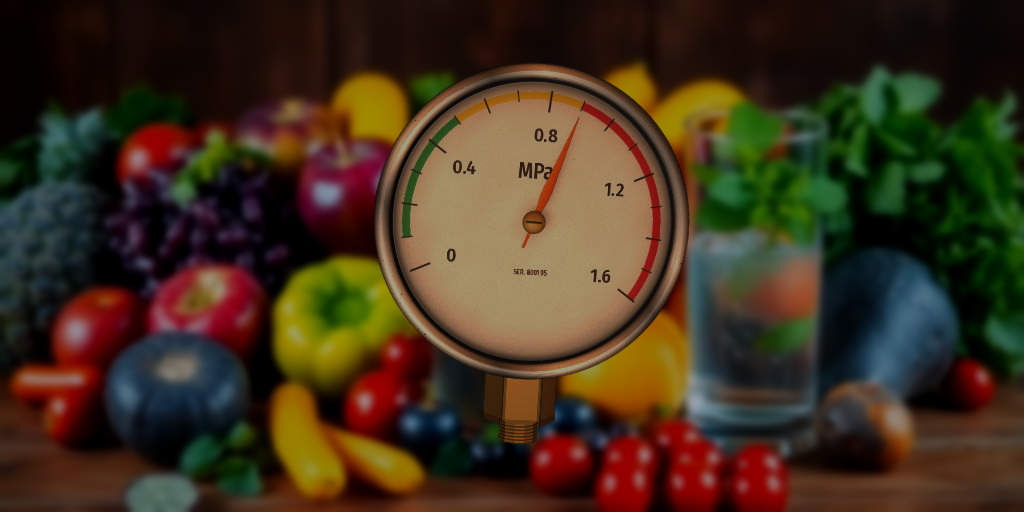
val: 0.9MPa
